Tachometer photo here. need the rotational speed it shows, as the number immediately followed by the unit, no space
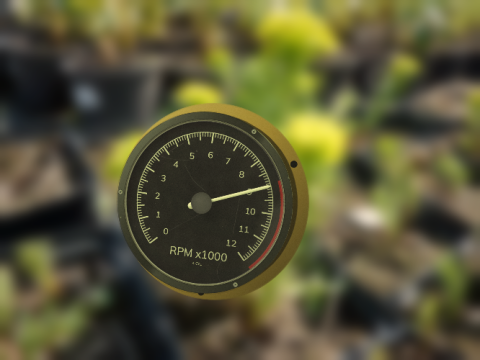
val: 9000rpm
